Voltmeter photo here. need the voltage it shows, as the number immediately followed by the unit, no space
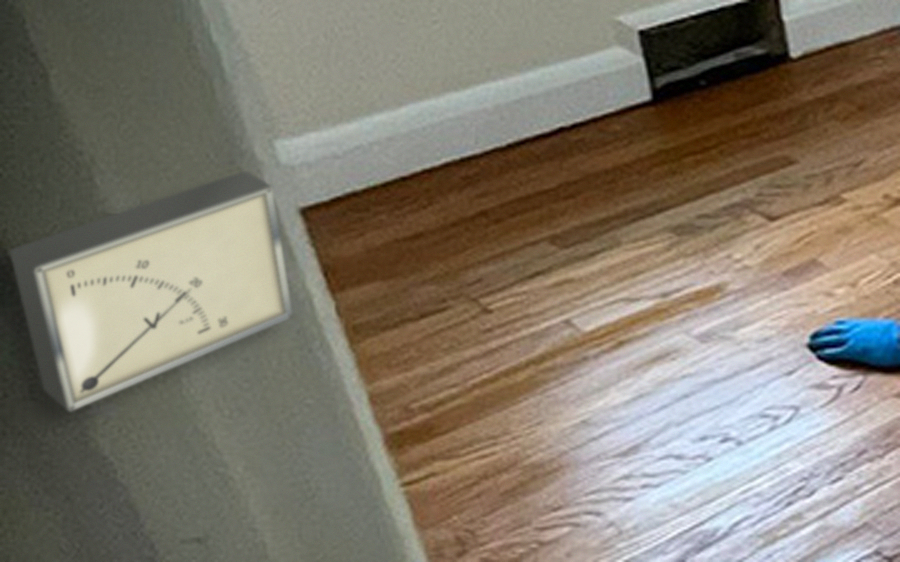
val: 20V
